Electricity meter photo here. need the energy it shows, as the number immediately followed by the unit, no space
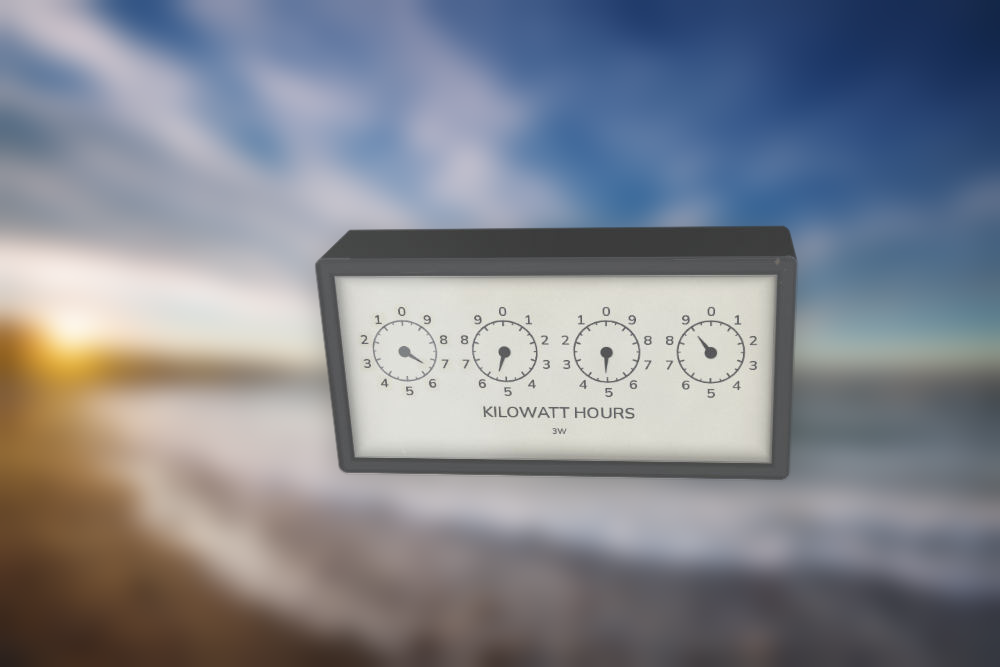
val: 6549kWh
